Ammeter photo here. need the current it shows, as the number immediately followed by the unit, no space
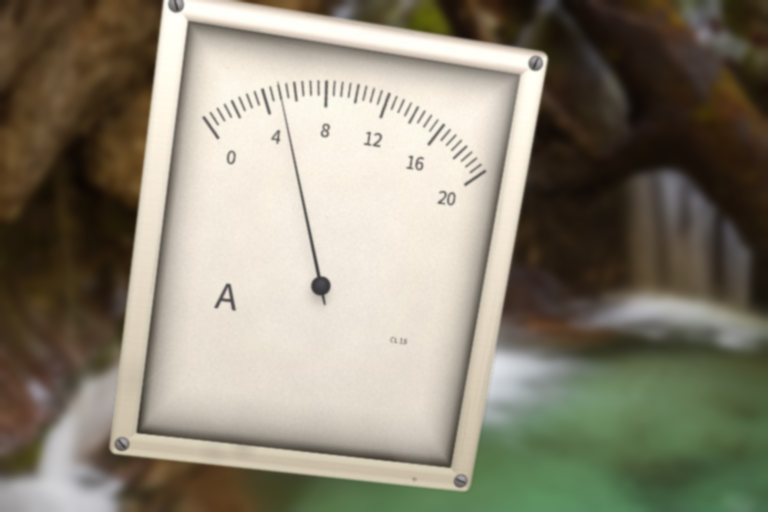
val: 5A
